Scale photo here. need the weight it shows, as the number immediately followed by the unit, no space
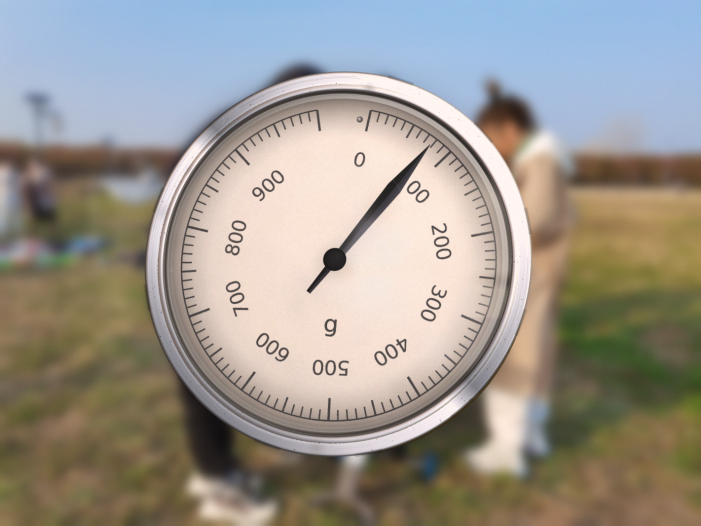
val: 80g
